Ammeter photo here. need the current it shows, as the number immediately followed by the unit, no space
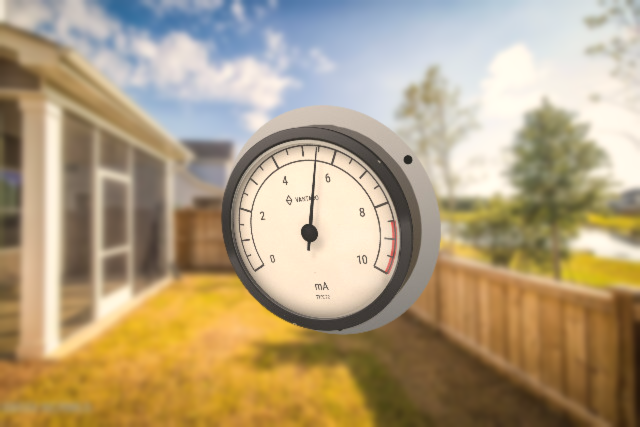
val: 5.5mA
